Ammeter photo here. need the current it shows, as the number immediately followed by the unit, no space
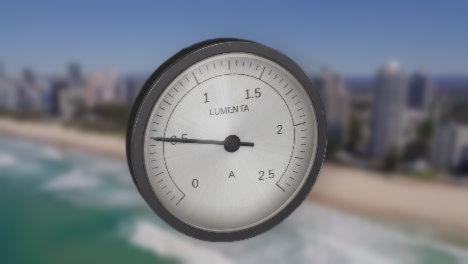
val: 0.5A
